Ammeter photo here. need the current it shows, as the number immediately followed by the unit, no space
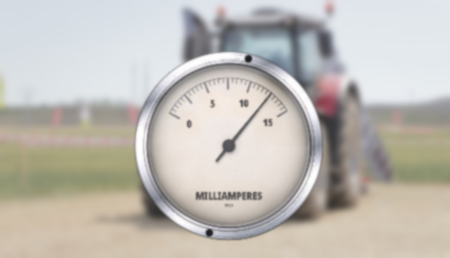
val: 12.5mA
